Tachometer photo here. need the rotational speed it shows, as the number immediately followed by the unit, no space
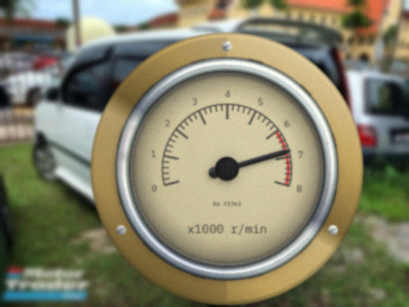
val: 6800rpm
